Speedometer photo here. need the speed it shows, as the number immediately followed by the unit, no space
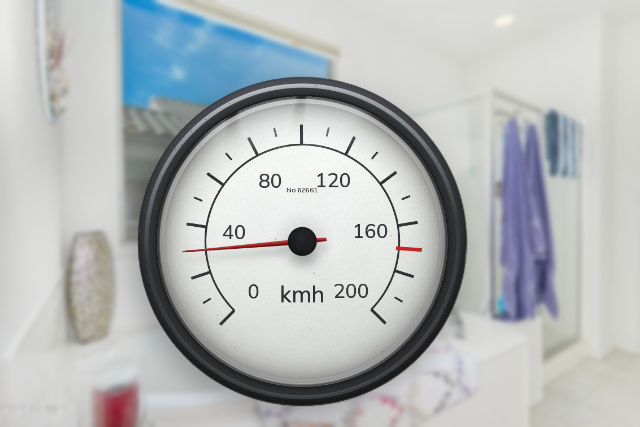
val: 30km/h
